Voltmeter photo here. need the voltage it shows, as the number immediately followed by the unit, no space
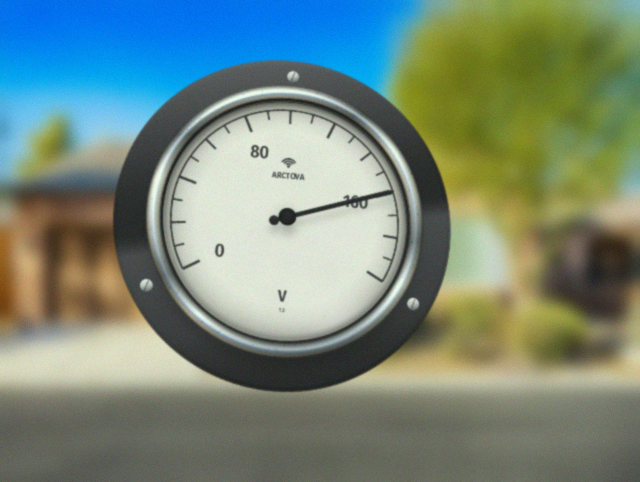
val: 160V
